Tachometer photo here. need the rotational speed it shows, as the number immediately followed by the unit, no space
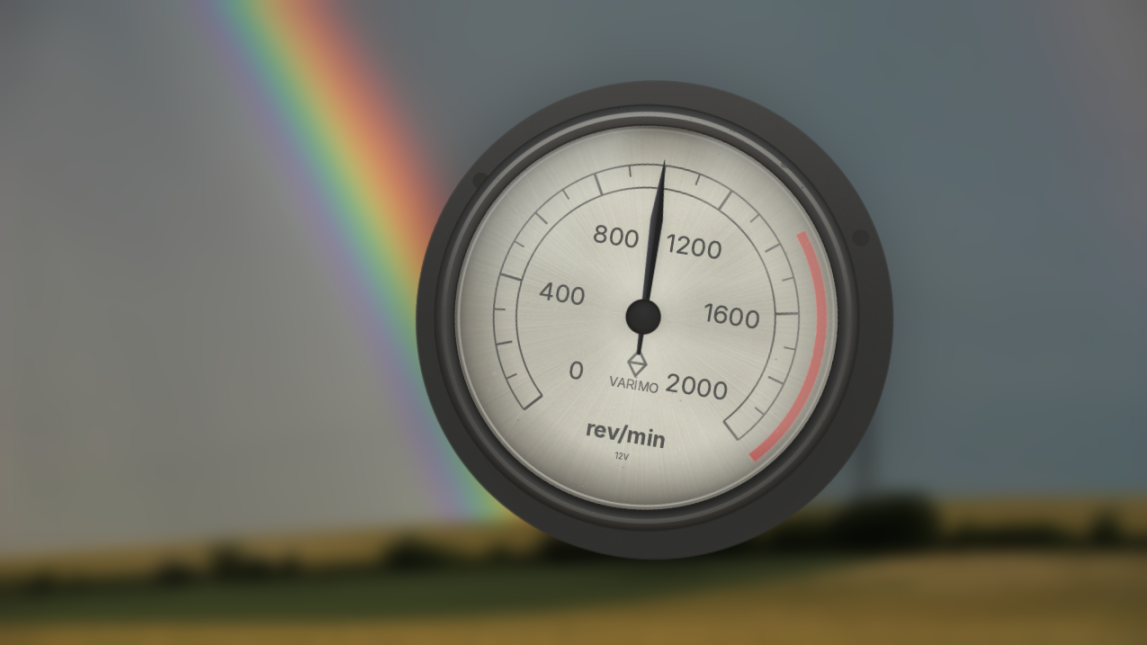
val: 1000rpm
